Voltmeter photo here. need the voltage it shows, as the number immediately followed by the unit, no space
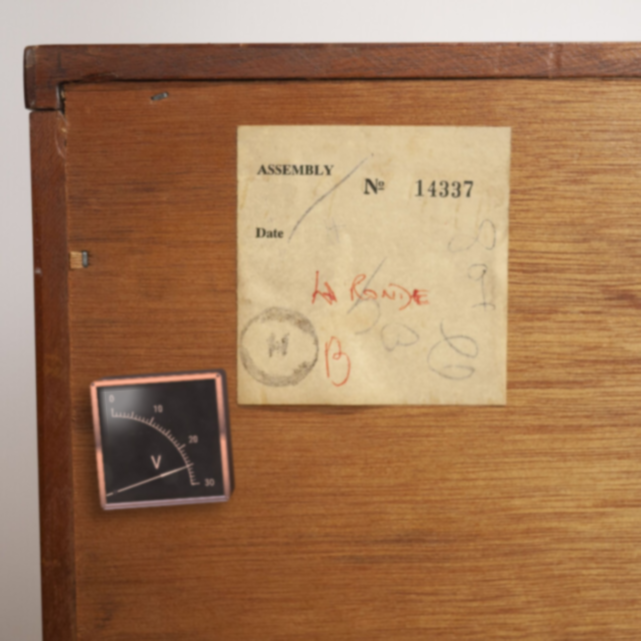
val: 25V
